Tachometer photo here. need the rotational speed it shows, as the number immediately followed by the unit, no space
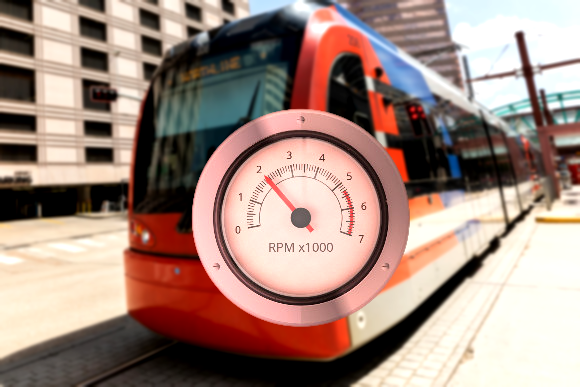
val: 2000rpm
